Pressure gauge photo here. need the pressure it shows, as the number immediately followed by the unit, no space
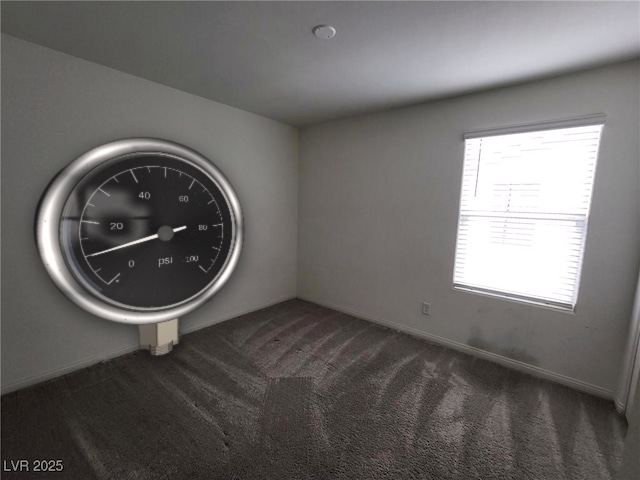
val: 10psi
